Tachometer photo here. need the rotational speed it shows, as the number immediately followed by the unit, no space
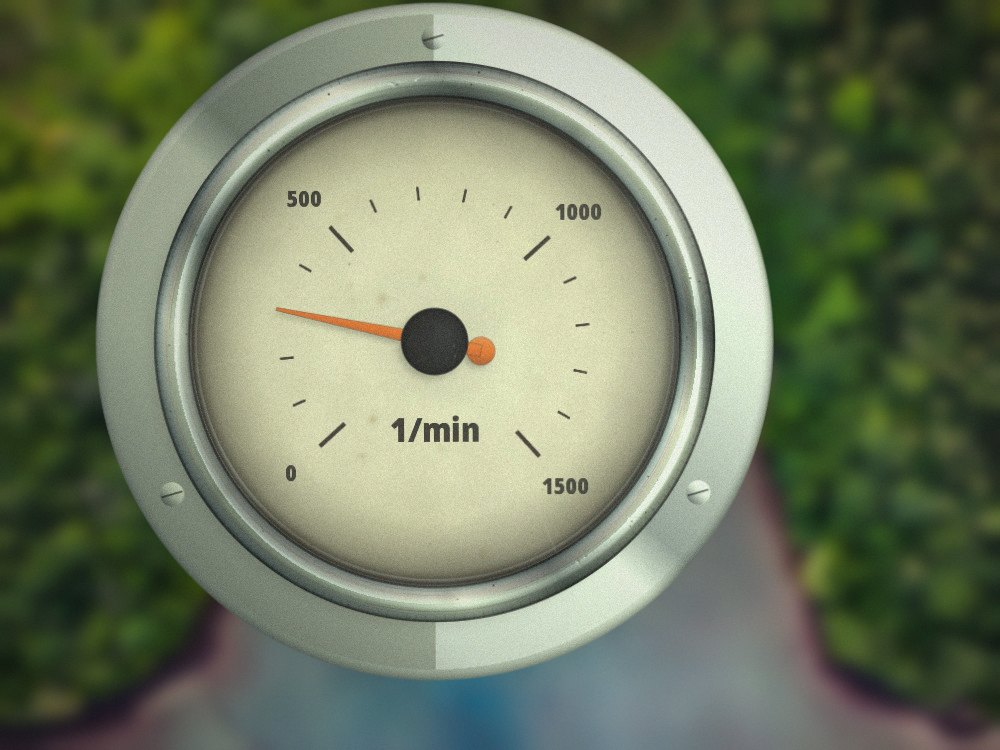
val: 300rpm
